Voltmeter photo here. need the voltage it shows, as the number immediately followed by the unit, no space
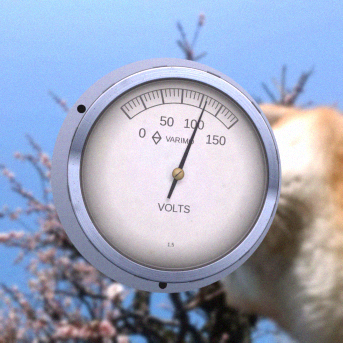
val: 105V
